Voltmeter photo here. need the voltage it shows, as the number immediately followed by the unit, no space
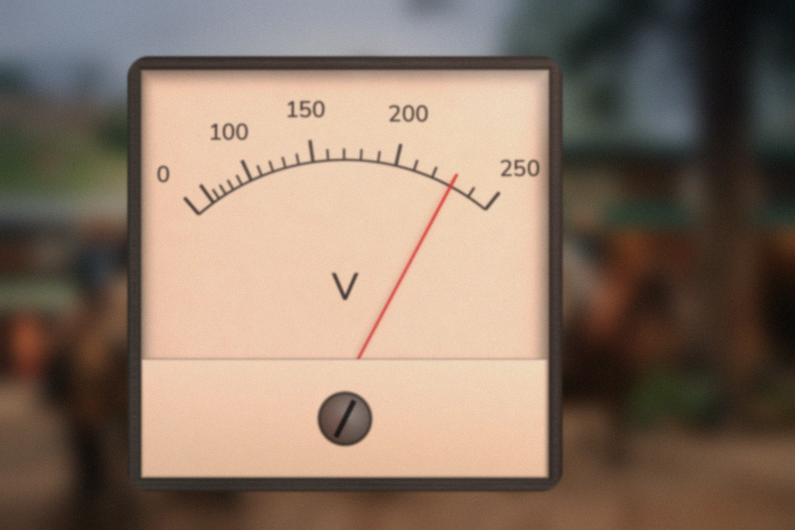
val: 230V
